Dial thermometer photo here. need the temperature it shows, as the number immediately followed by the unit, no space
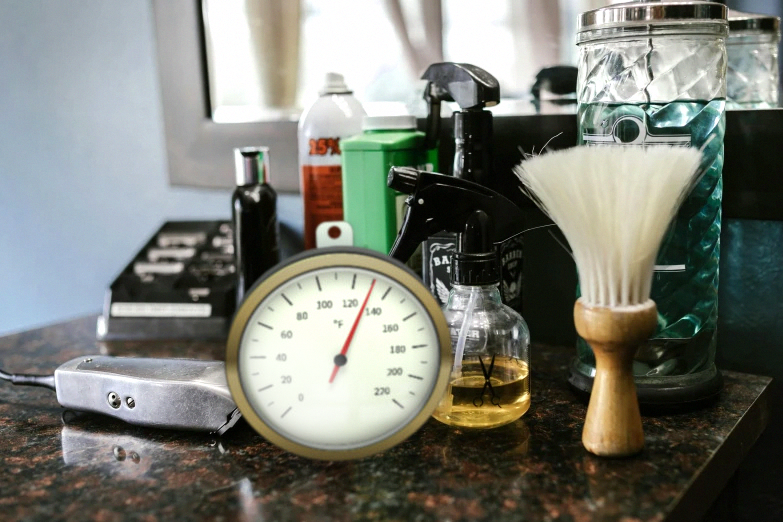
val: 130°F
